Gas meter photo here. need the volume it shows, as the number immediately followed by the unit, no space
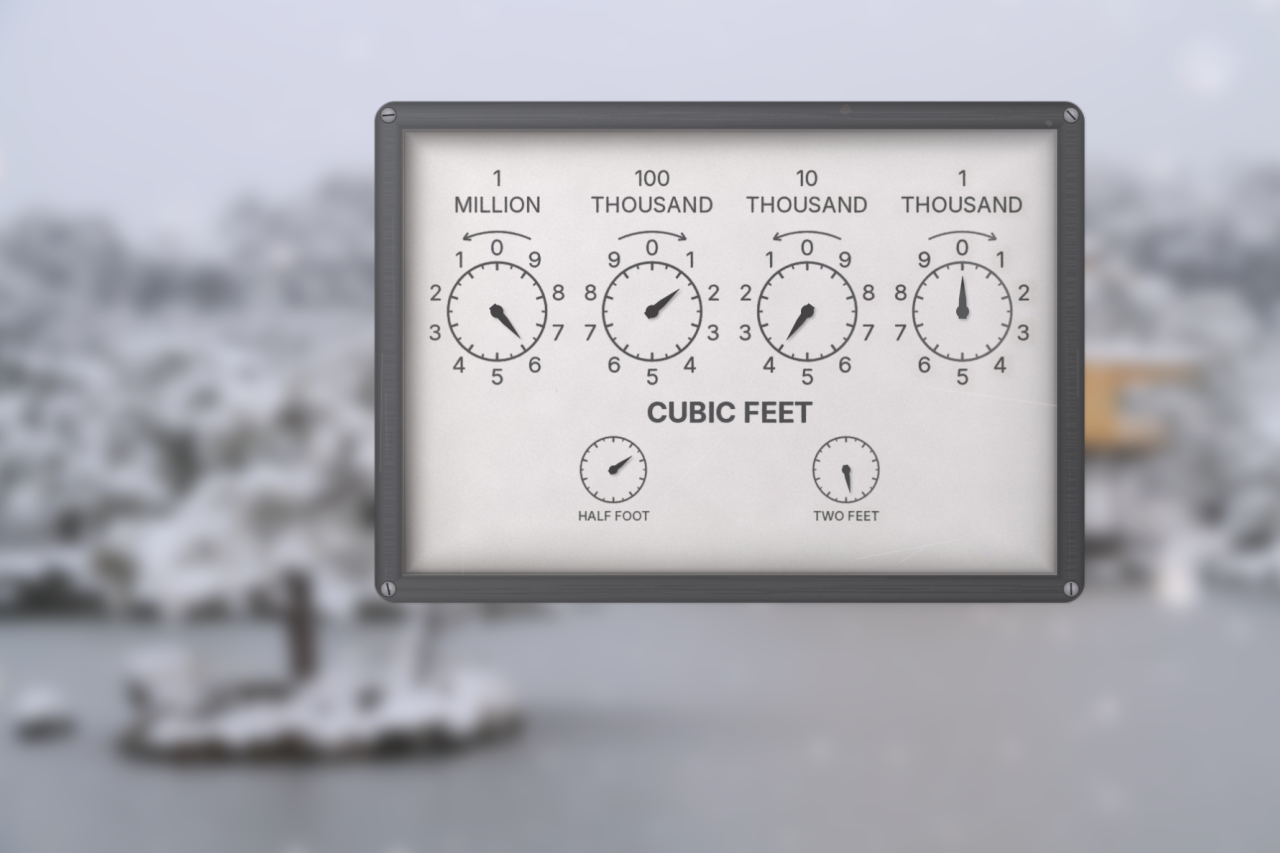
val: 614000ft³
